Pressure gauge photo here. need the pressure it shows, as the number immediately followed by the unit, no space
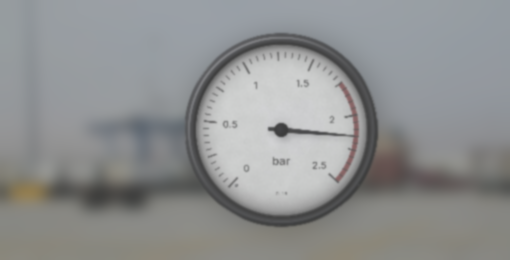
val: 2.15bar
